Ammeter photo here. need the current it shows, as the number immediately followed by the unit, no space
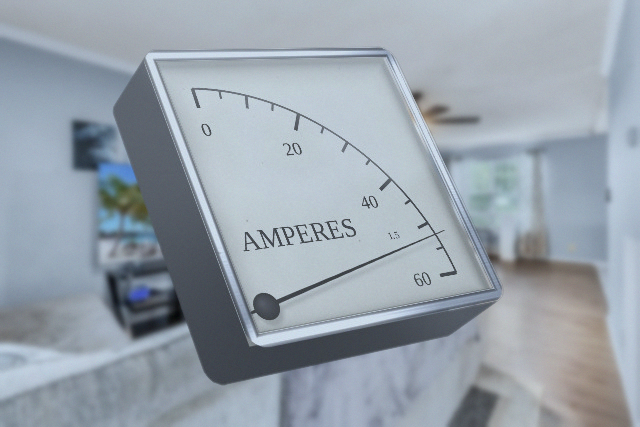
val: 52.5A
